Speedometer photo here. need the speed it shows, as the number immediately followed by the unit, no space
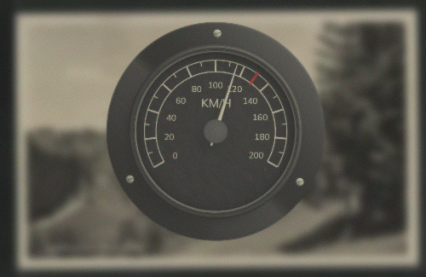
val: 115km/h
